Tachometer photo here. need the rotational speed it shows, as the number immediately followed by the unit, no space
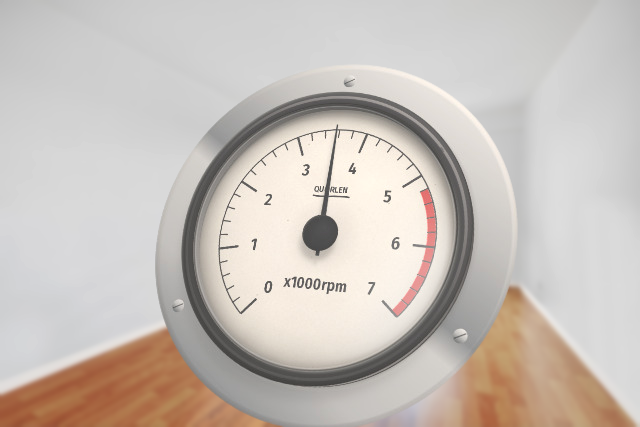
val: 3600rpm
